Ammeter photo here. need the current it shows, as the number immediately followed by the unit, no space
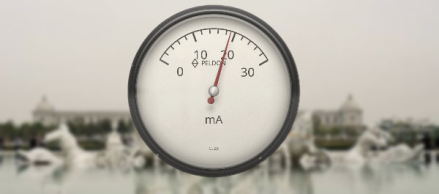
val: 19mA
